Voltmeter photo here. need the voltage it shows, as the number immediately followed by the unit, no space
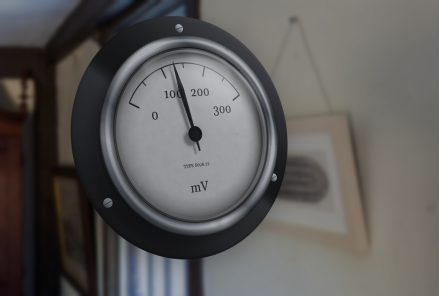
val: 125mV
